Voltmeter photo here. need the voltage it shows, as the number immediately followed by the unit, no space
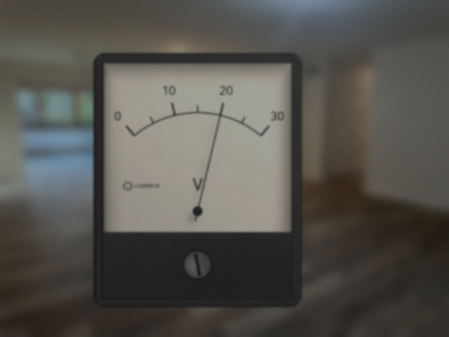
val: 20V
